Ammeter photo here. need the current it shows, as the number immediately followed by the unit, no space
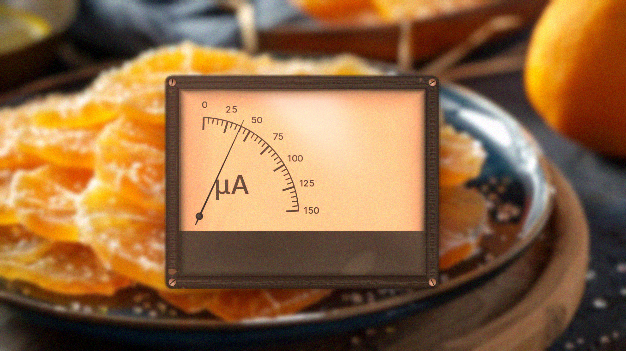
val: 40µA
